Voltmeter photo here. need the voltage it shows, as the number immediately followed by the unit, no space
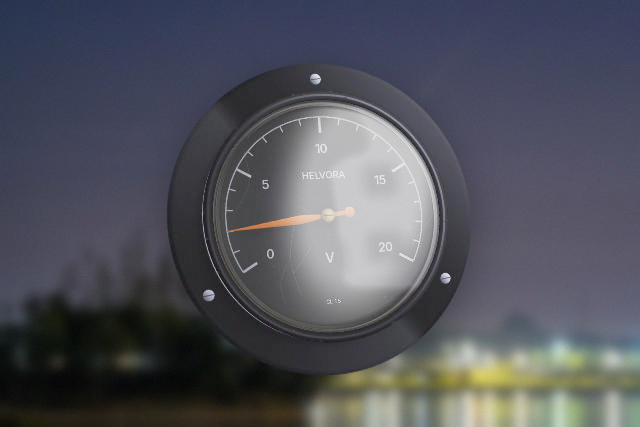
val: 2V
